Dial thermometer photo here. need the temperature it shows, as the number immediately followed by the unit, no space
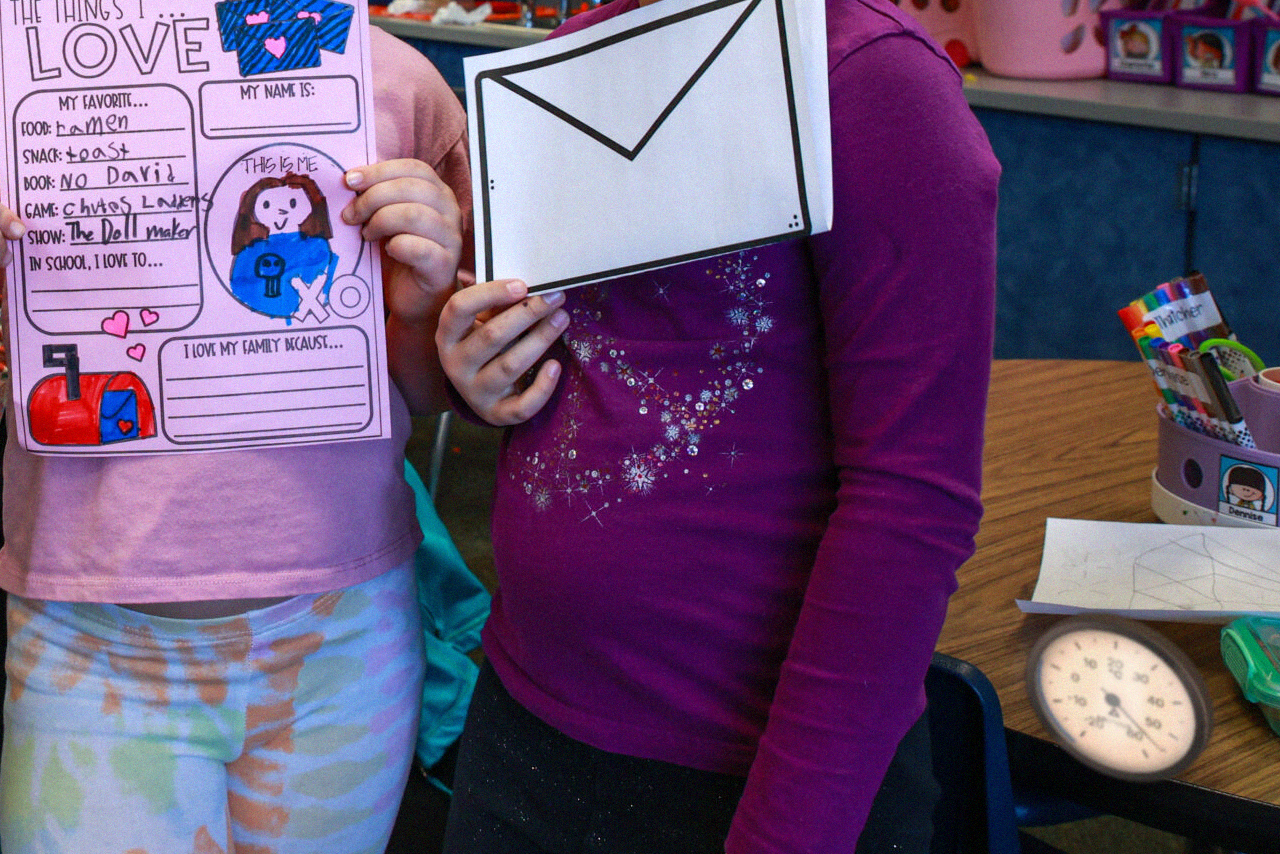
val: 55°C
